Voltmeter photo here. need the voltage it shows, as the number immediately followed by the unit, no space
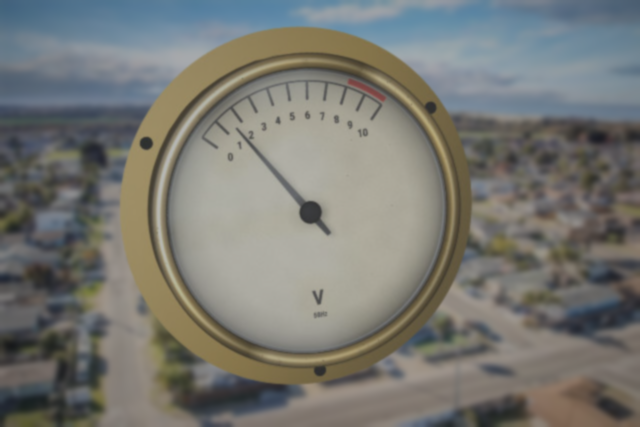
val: 1.5V
